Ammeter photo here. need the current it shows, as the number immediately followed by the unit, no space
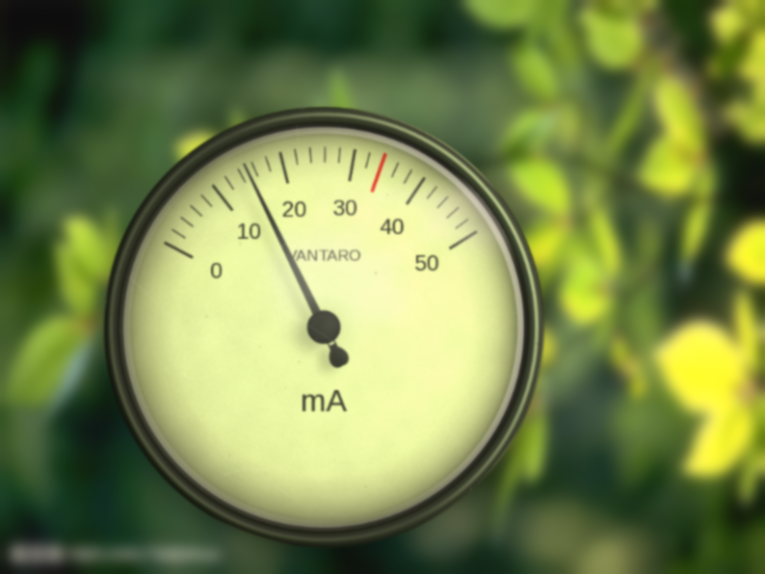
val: 15mA
